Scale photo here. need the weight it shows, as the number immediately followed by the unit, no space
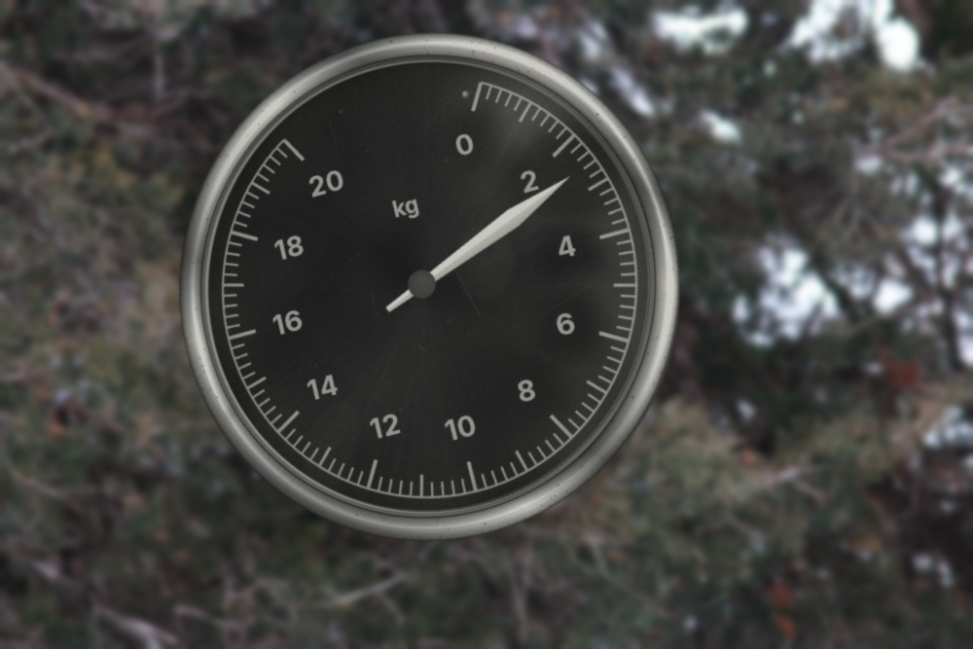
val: 2.6kg
